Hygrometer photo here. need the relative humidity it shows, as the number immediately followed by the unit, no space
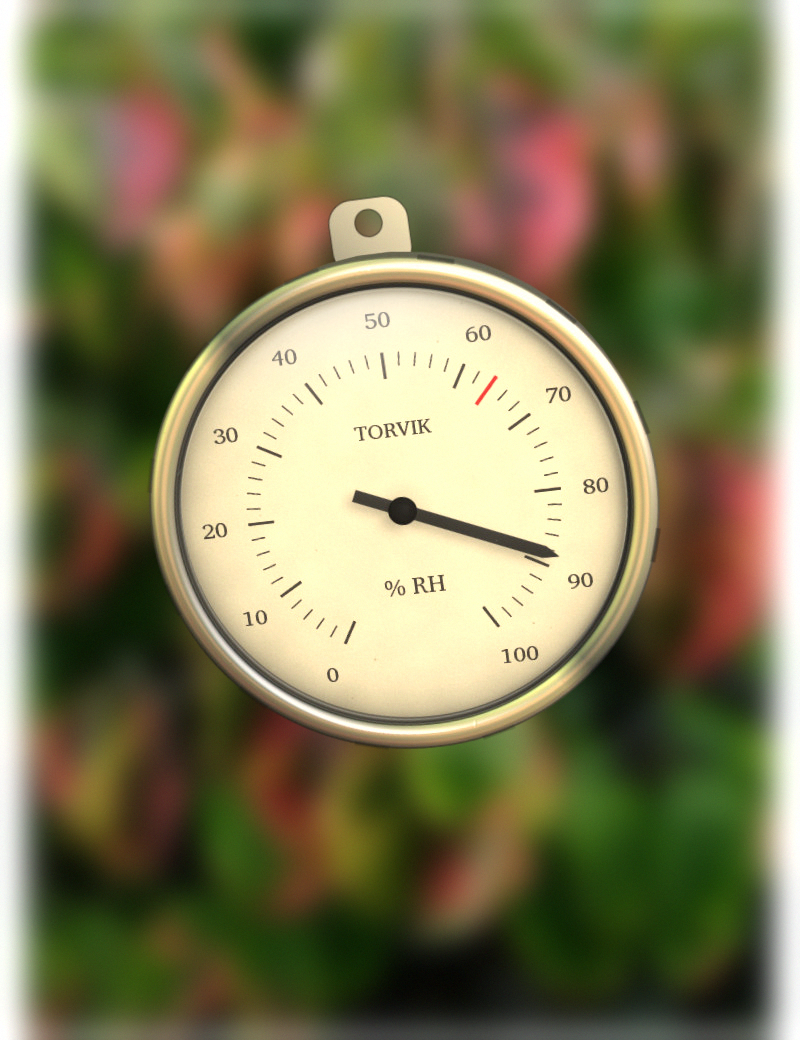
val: 88%
